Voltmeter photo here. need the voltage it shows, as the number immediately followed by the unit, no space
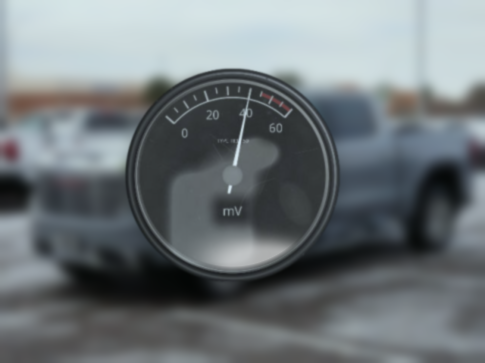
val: 40mV
